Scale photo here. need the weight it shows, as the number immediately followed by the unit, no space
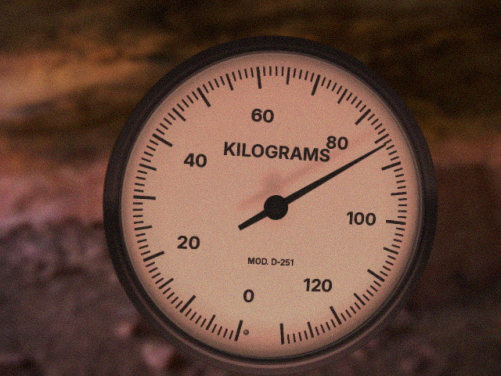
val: 86kg
